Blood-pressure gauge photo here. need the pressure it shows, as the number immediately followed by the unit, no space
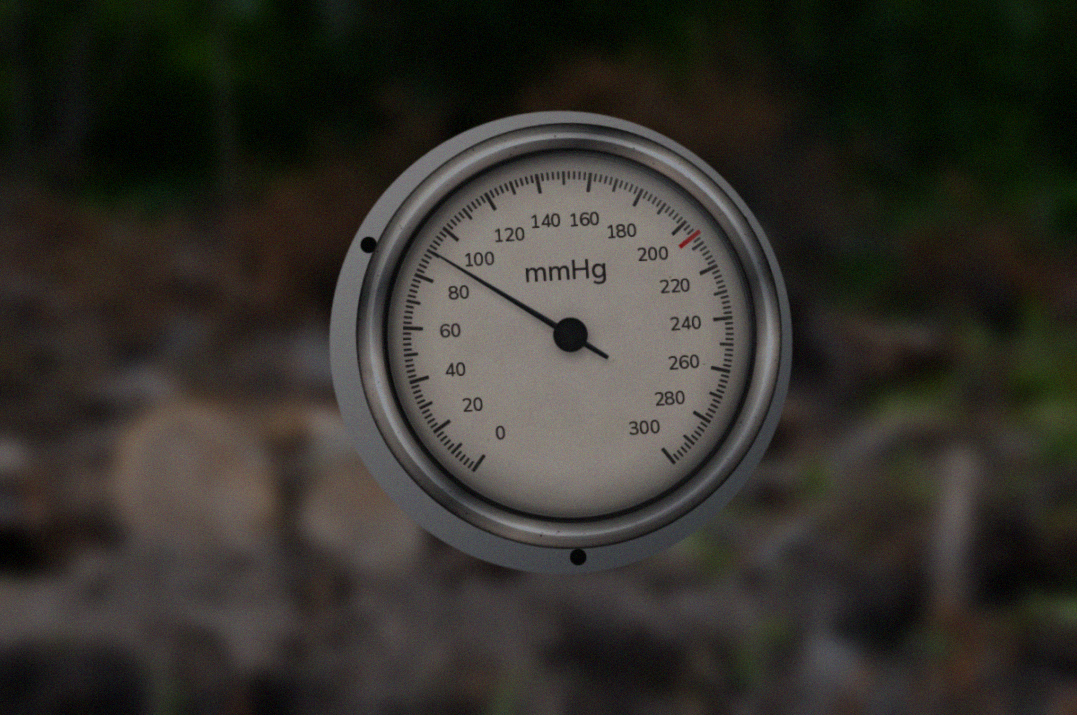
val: 90mmHg
